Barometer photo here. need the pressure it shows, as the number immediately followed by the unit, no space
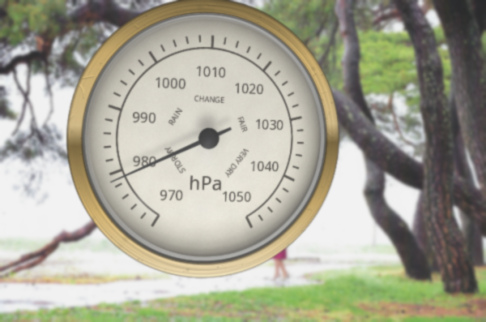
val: 979hPa
